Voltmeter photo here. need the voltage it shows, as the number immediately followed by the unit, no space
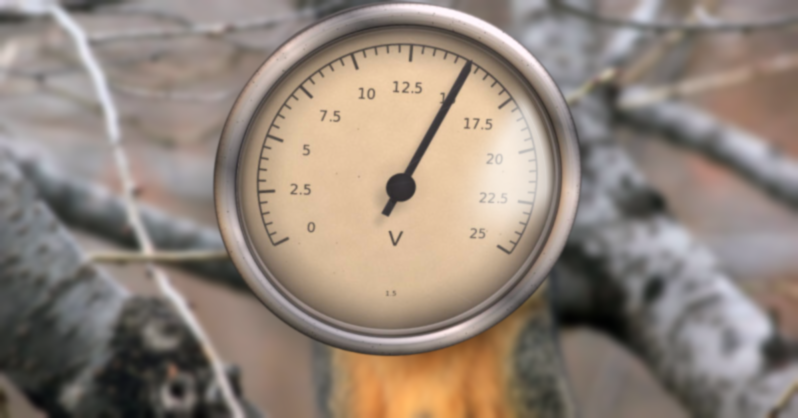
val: 15V
